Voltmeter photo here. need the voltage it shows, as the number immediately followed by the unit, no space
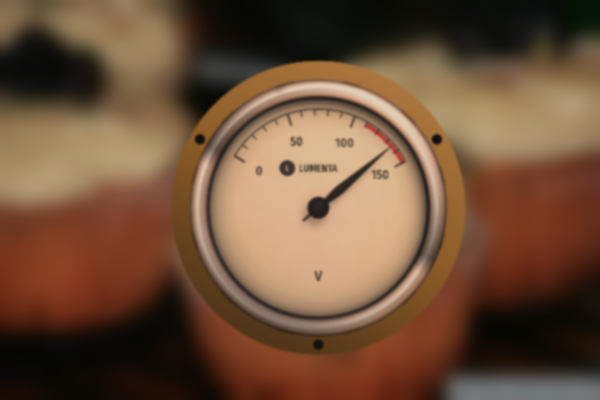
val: 135V
